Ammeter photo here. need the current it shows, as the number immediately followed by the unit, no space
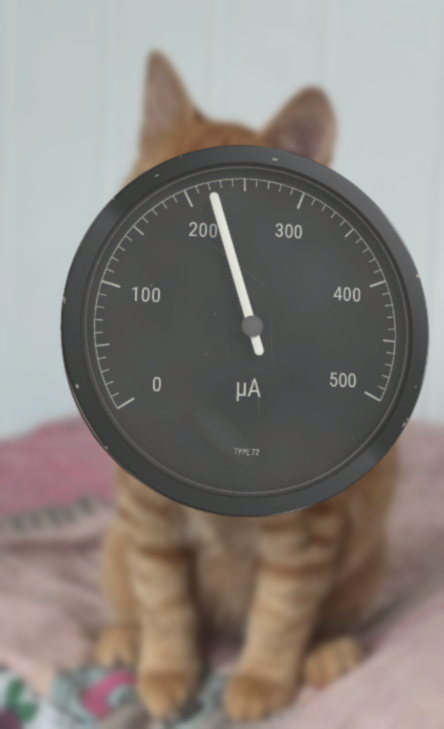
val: 220µA
